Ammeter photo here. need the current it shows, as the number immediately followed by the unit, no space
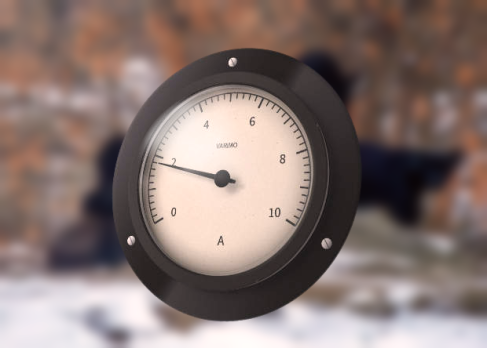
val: 1.8A
